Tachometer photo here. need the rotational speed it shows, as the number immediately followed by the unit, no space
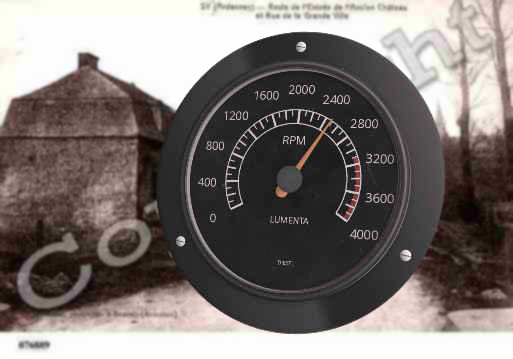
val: 2500rpm
